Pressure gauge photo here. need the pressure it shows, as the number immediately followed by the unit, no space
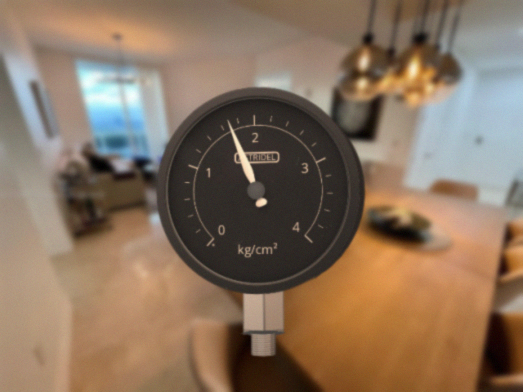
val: 1.7kg/cm²
